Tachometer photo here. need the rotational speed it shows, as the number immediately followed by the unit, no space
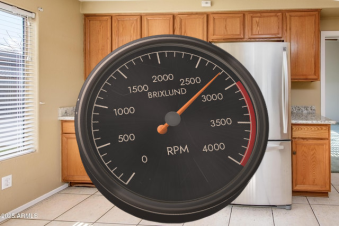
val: 2800rpm
